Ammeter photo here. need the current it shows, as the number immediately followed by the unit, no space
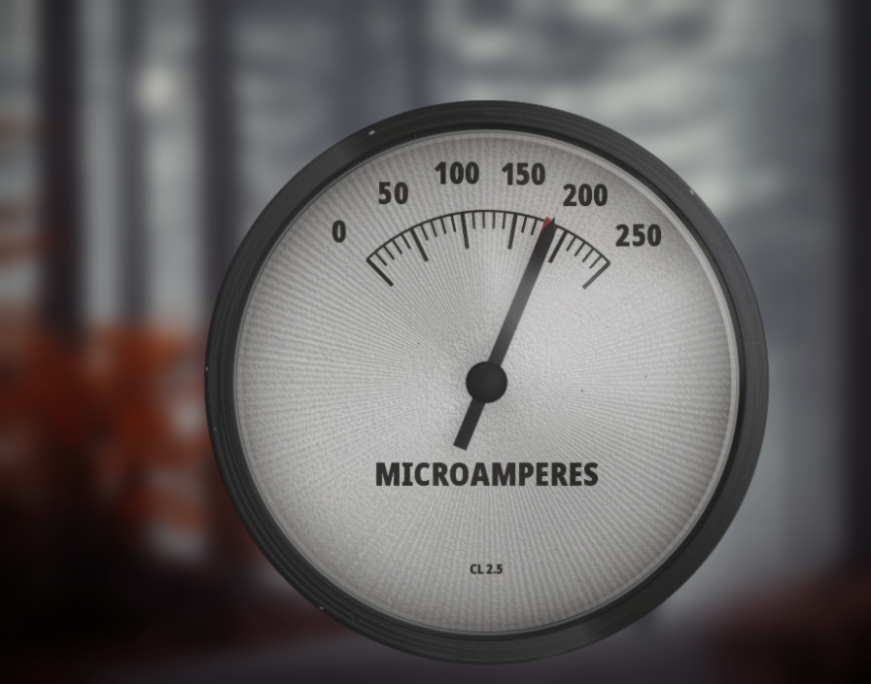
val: 185µA
